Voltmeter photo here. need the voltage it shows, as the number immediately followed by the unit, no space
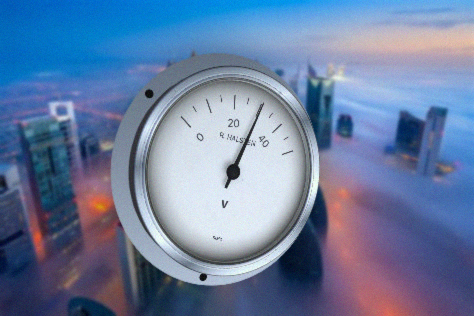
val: 30V
